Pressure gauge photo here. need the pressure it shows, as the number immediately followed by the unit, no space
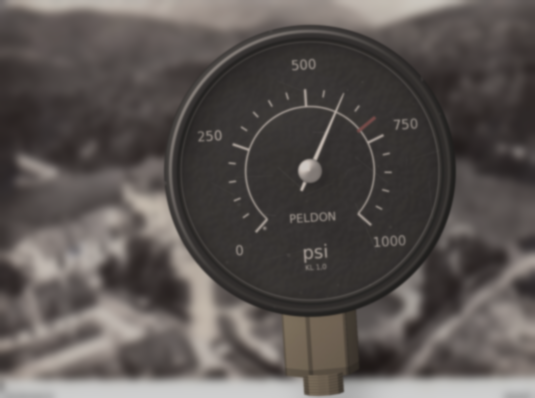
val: 600psi
